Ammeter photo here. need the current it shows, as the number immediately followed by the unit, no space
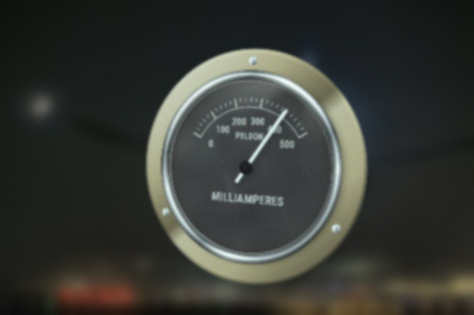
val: 400mA
